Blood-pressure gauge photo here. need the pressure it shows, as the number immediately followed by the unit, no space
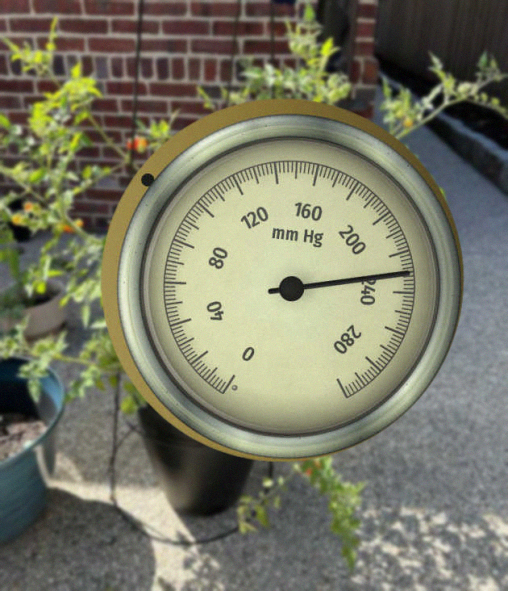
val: 230mmHg
